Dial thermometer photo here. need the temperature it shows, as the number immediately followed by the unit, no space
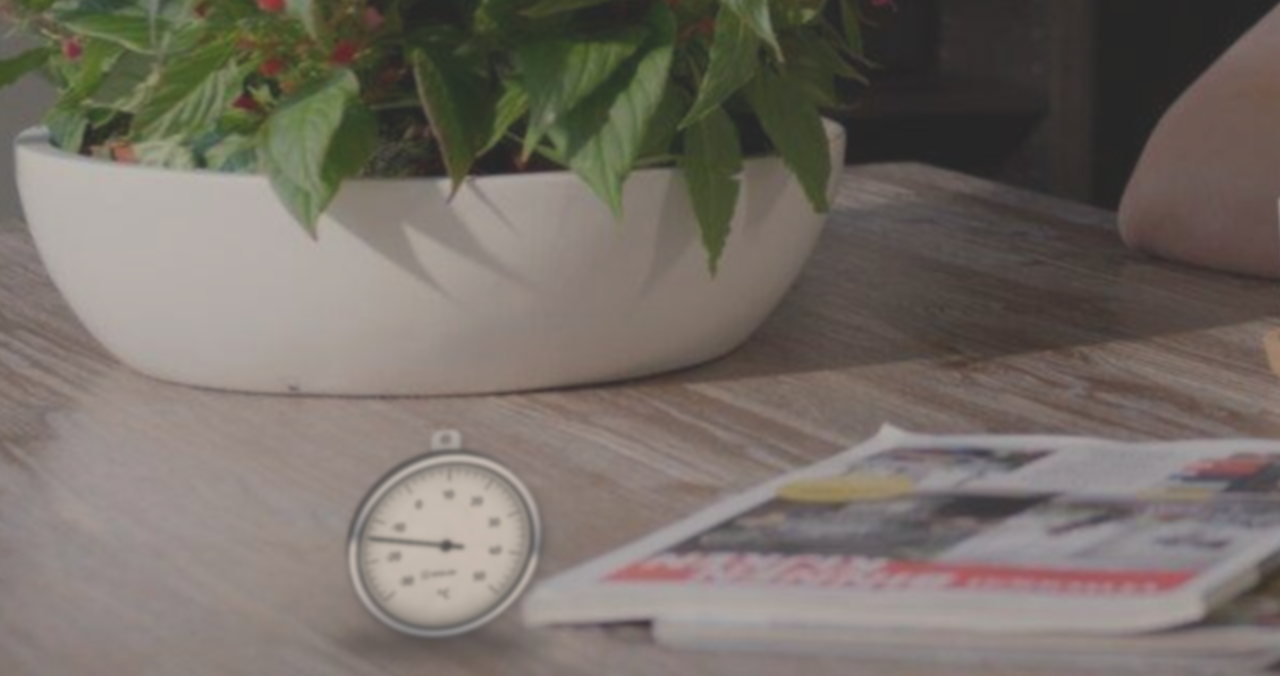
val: -14°C
